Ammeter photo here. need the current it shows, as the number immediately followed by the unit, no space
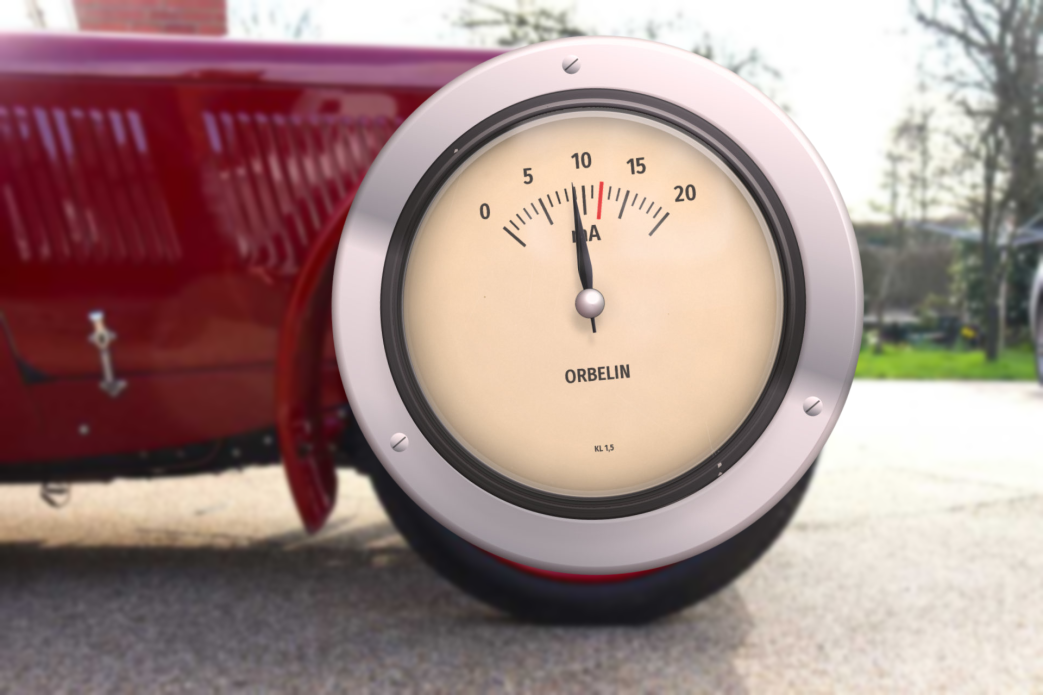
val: 9mA
